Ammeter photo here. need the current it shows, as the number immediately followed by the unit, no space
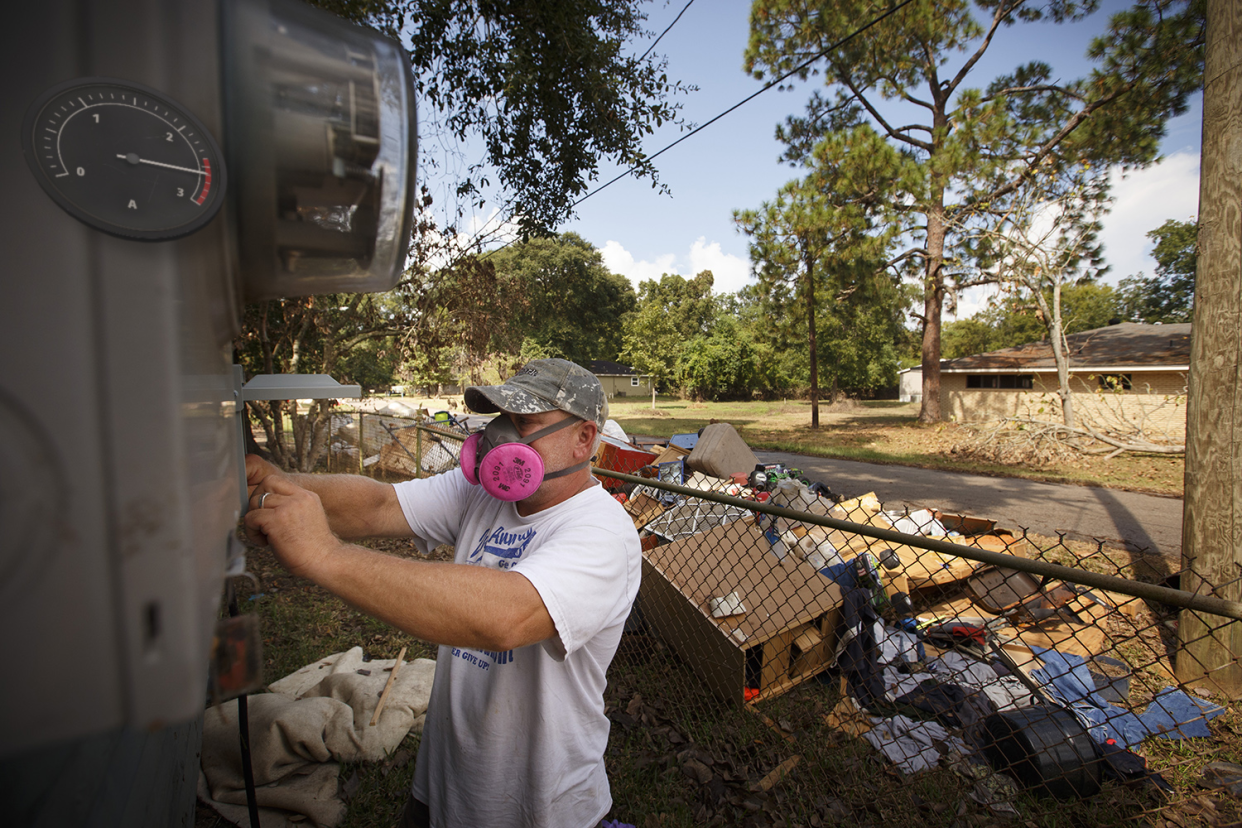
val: 2.6A
